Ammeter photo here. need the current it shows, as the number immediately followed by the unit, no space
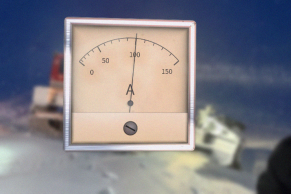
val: 100A
